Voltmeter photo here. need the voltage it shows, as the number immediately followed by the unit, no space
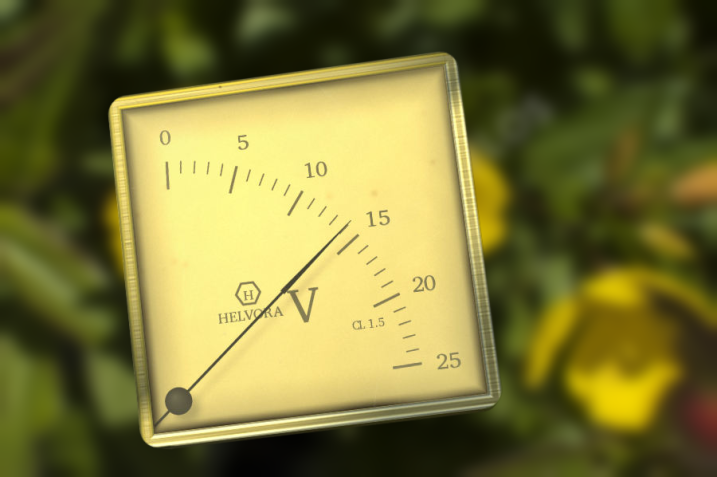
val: 14V
